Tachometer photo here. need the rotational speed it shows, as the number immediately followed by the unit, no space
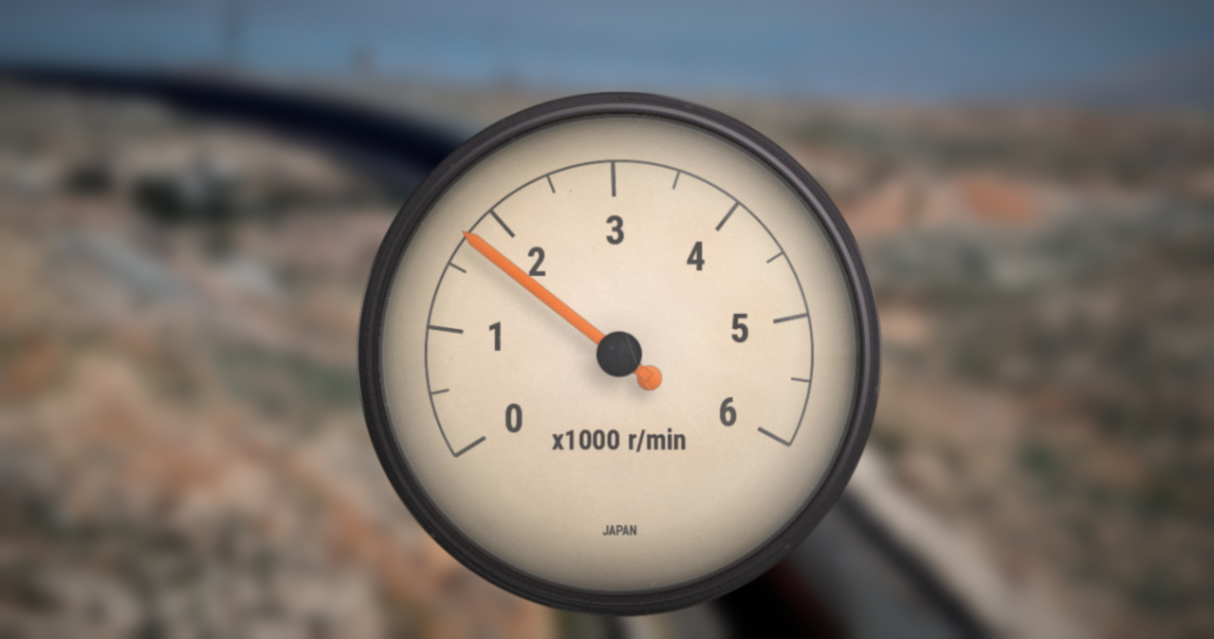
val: 1750rpm
